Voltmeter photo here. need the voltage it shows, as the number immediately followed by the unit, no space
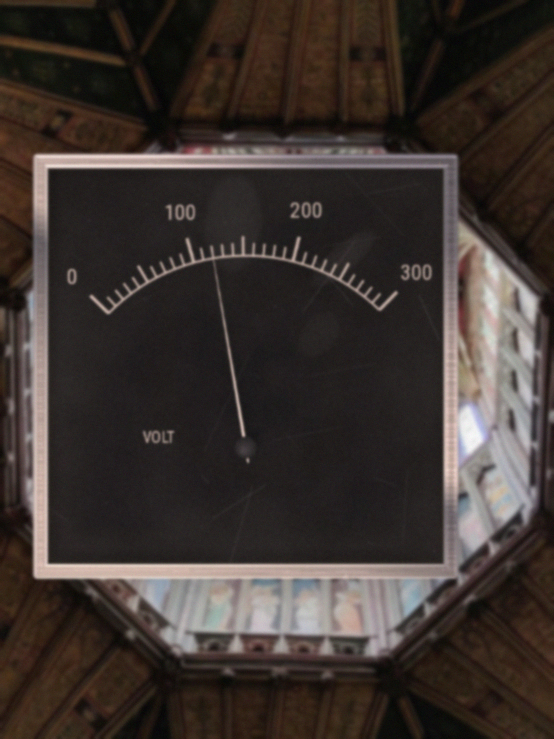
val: 120V
